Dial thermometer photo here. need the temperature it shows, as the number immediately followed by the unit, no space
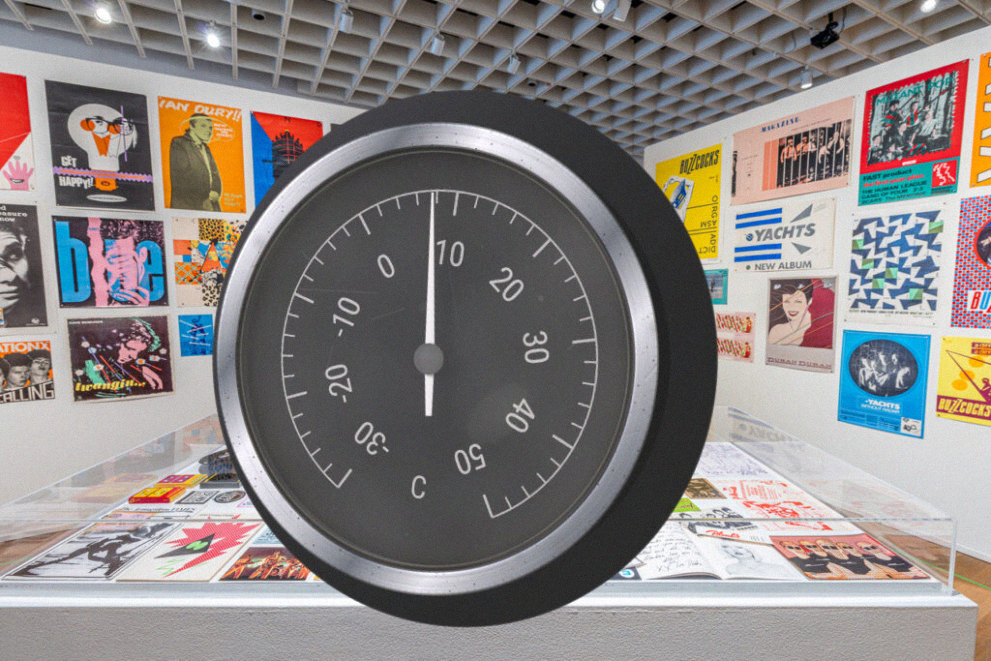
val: 8°C
